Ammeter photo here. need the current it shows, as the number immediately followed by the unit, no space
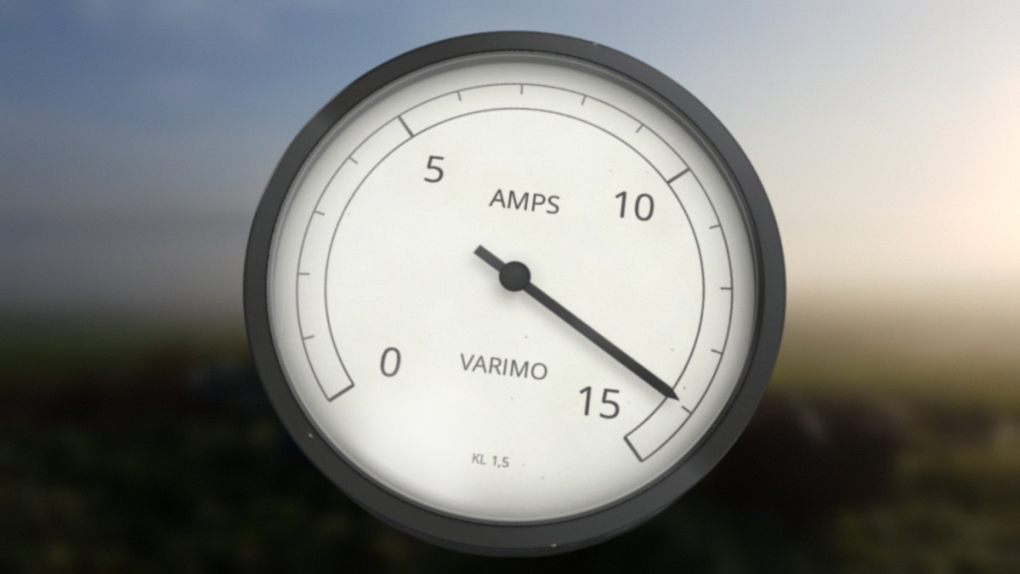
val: 14A
